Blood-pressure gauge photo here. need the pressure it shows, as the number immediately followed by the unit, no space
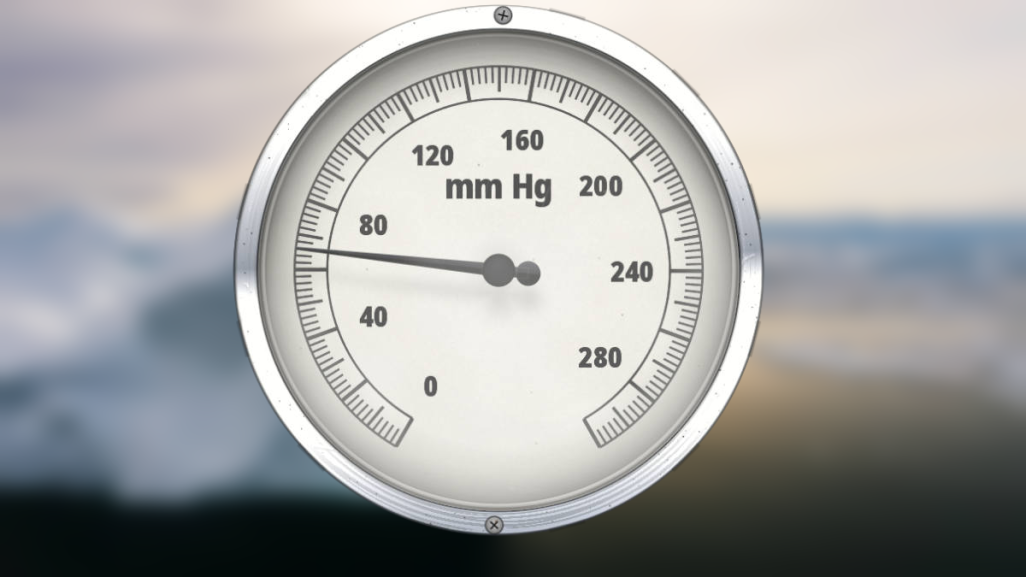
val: 66mmHg
